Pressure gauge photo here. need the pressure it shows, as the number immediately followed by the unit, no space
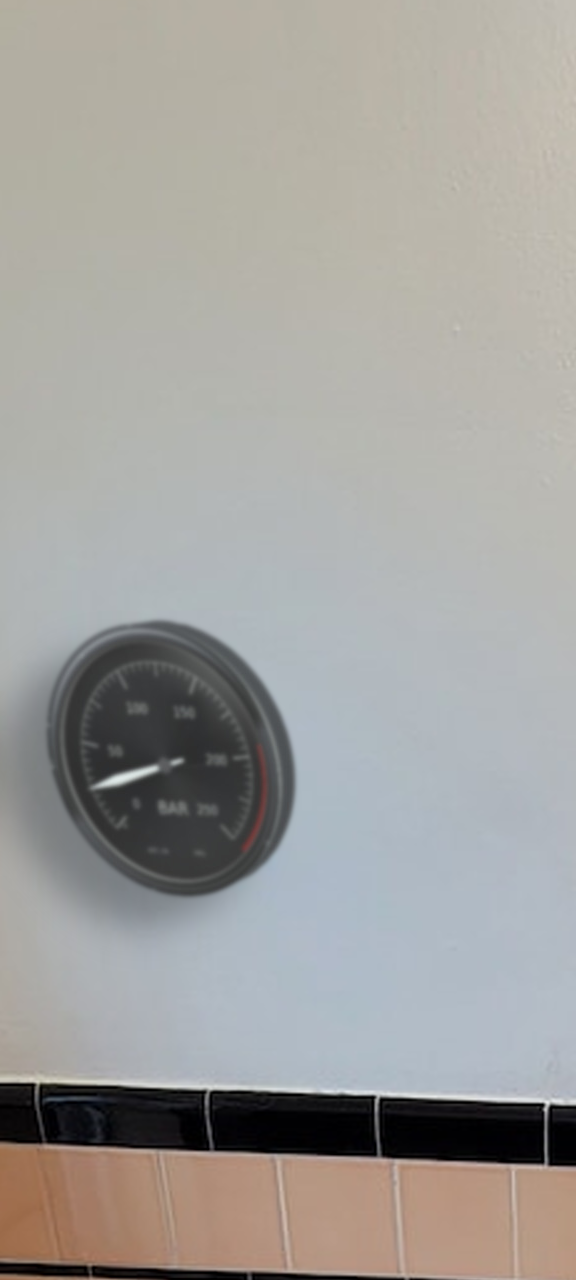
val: 25bar
